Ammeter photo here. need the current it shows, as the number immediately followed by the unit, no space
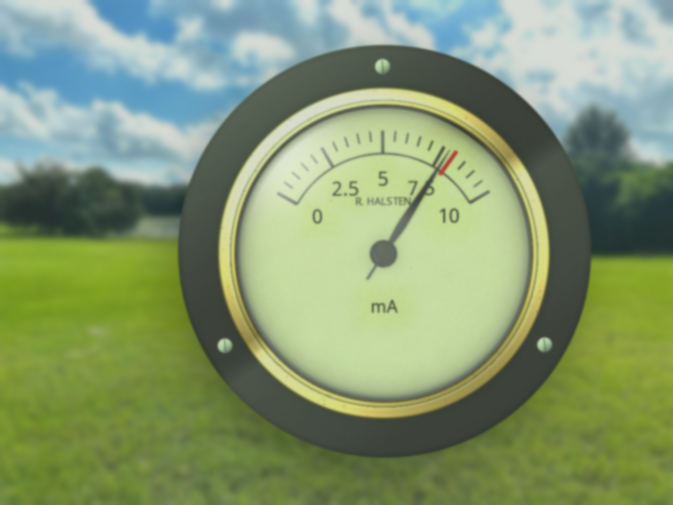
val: 7.75mA
